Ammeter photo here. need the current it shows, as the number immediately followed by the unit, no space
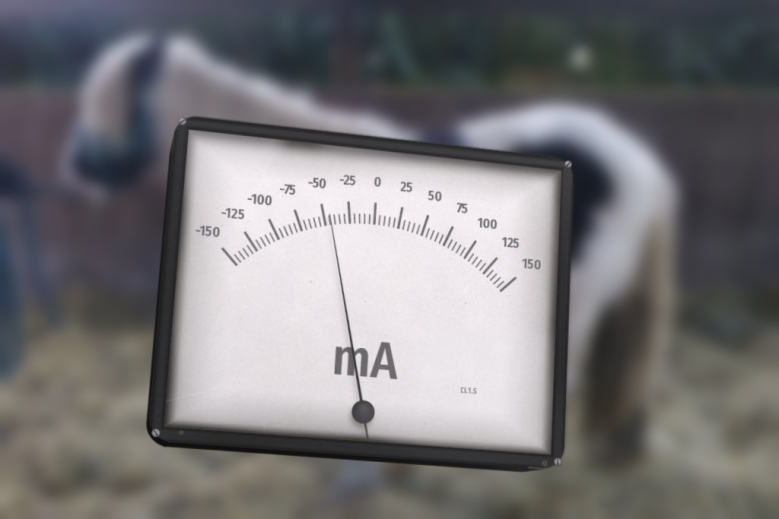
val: -45mA
